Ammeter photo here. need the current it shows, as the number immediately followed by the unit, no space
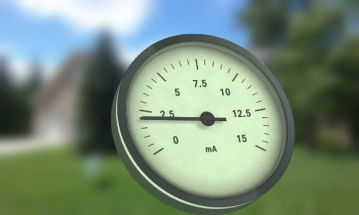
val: 2mA
